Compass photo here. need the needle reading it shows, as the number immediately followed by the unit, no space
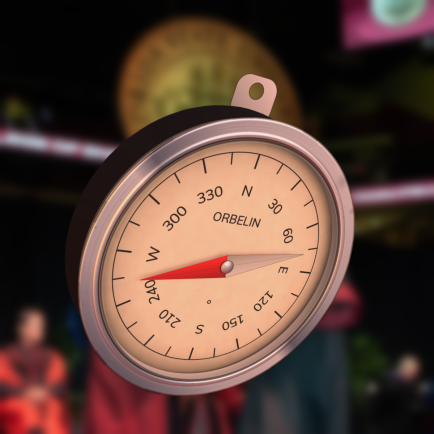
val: 255°
